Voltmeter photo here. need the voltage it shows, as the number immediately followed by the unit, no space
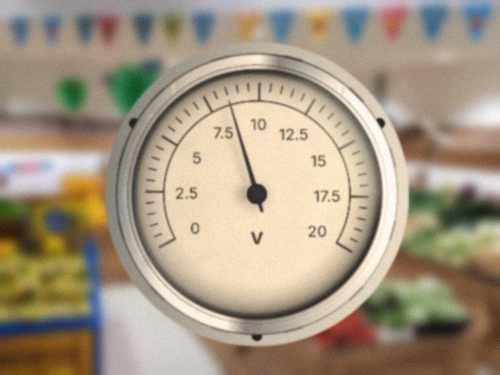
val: 8.5V
